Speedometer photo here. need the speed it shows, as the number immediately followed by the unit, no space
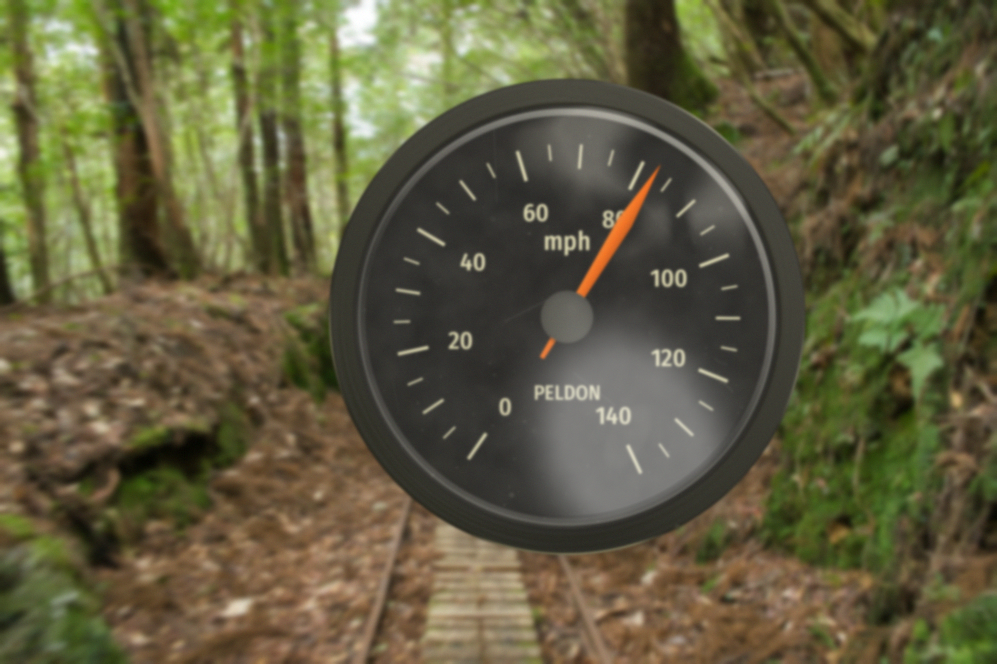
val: 82.5mph
